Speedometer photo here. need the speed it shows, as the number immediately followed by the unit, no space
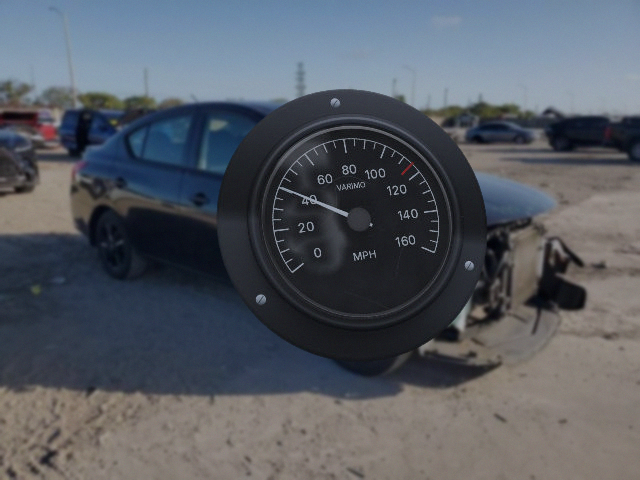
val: 40mph
